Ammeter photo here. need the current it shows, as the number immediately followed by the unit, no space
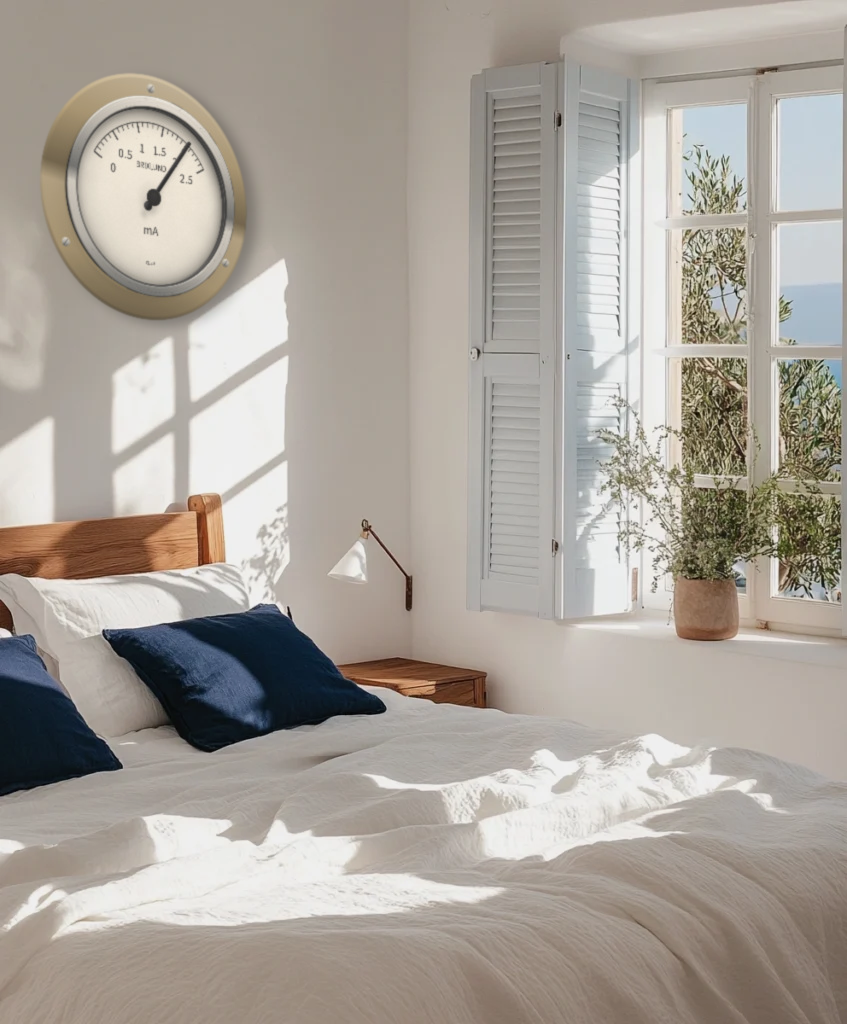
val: 2mA
